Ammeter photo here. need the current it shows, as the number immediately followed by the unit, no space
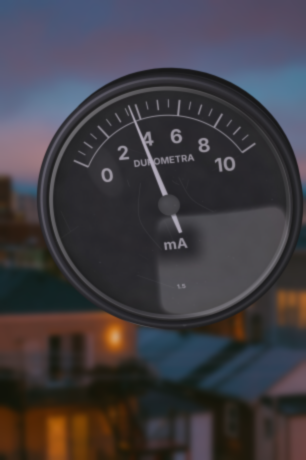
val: 3.75mA
